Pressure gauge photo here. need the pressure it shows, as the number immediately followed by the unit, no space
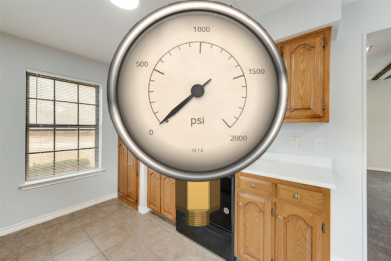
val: 0psi
